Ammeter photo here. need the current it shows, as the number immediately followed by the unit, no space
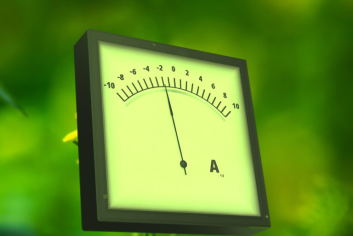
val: -2A
